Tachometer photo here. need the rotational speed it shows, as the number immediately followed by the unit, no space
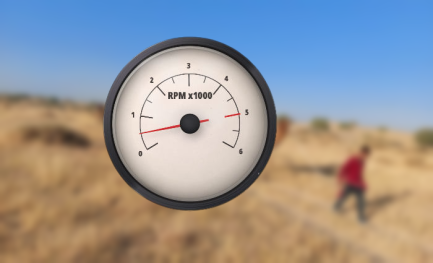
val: 500rpm
